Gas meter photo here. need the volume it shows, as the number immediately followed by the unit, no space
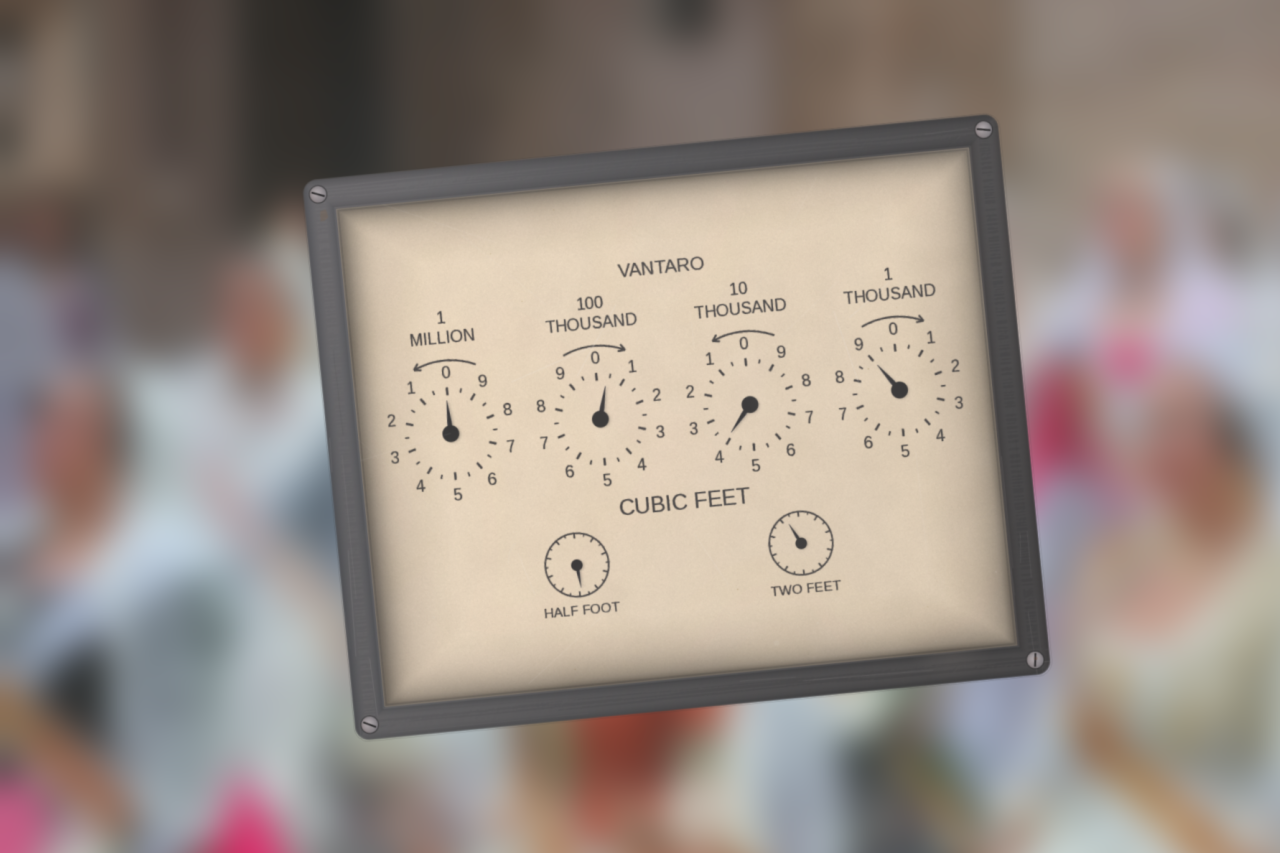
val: 3900ft³
